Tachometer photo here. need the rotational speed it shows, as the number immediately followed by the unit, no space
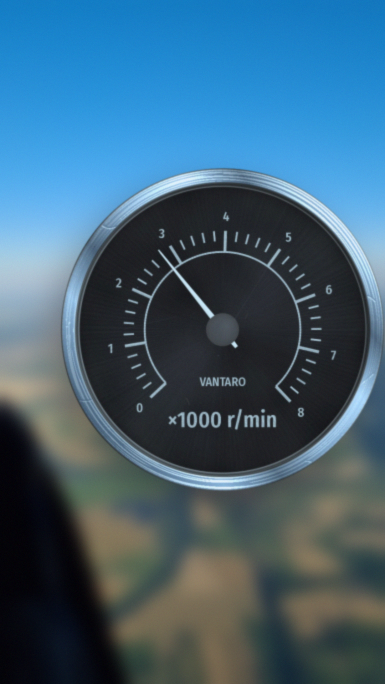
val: 2800rpm
